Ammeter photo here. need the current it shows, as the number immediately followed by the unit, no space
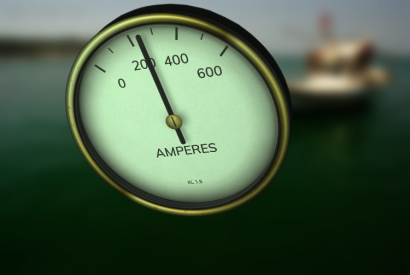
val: 250A
